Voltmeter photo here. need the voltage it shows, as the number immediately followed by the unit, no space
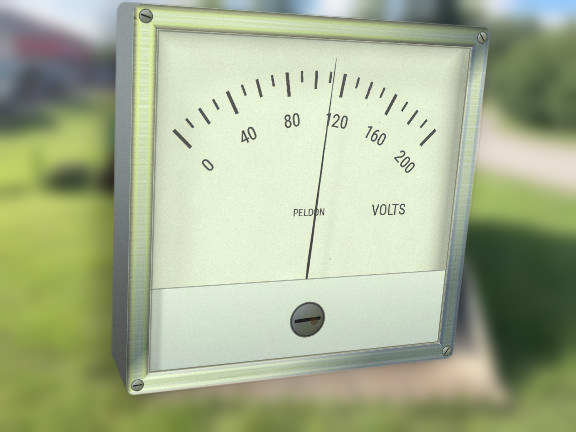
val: 110V
